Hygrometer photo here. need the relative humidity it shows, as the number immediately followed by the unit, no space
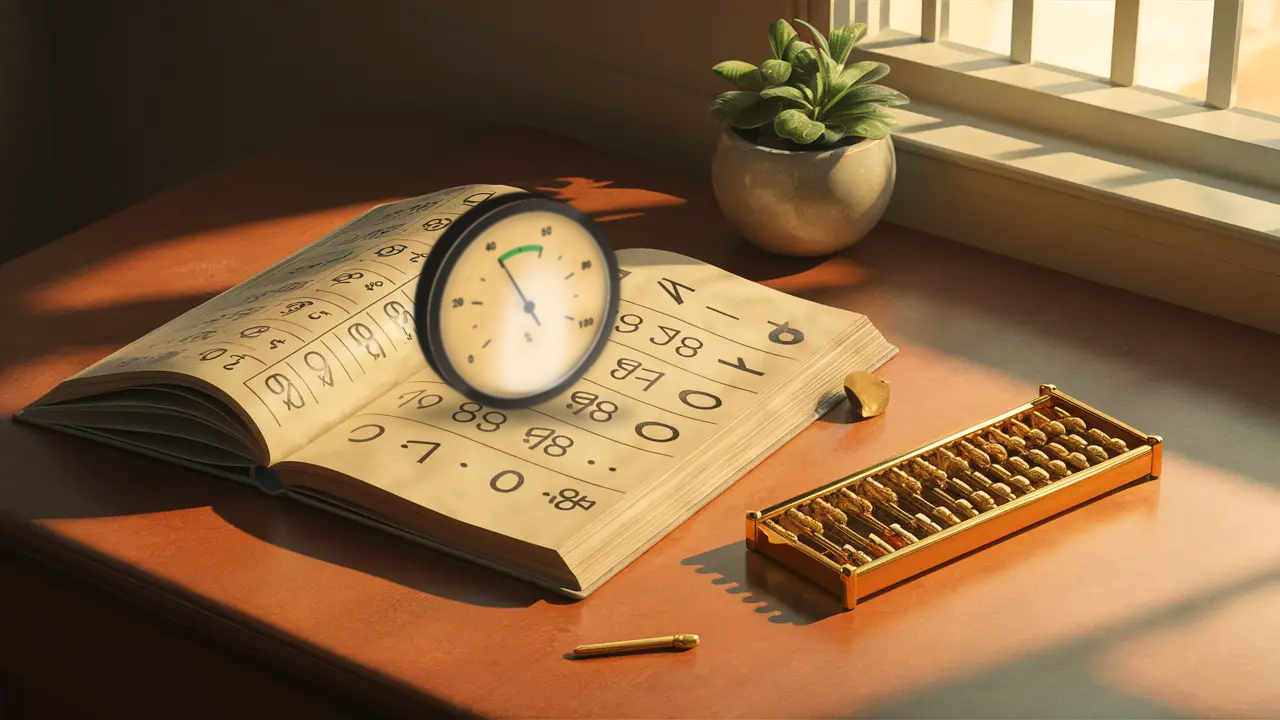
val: 40%
